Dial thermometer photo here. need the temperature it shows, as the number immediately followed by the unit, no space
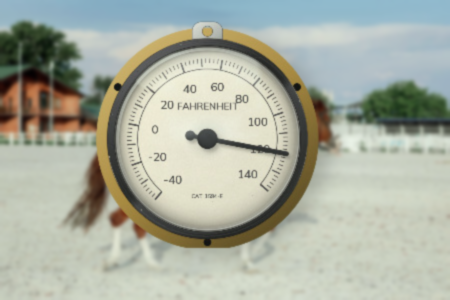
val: 120°F
